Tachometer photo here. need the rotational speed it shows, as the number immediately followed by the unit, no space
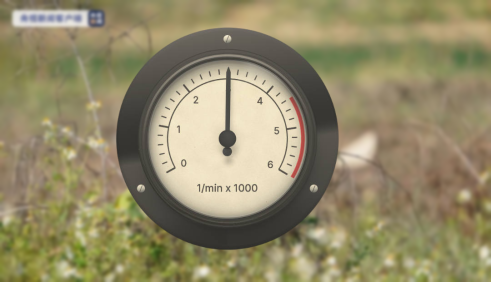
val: 3000rpm
